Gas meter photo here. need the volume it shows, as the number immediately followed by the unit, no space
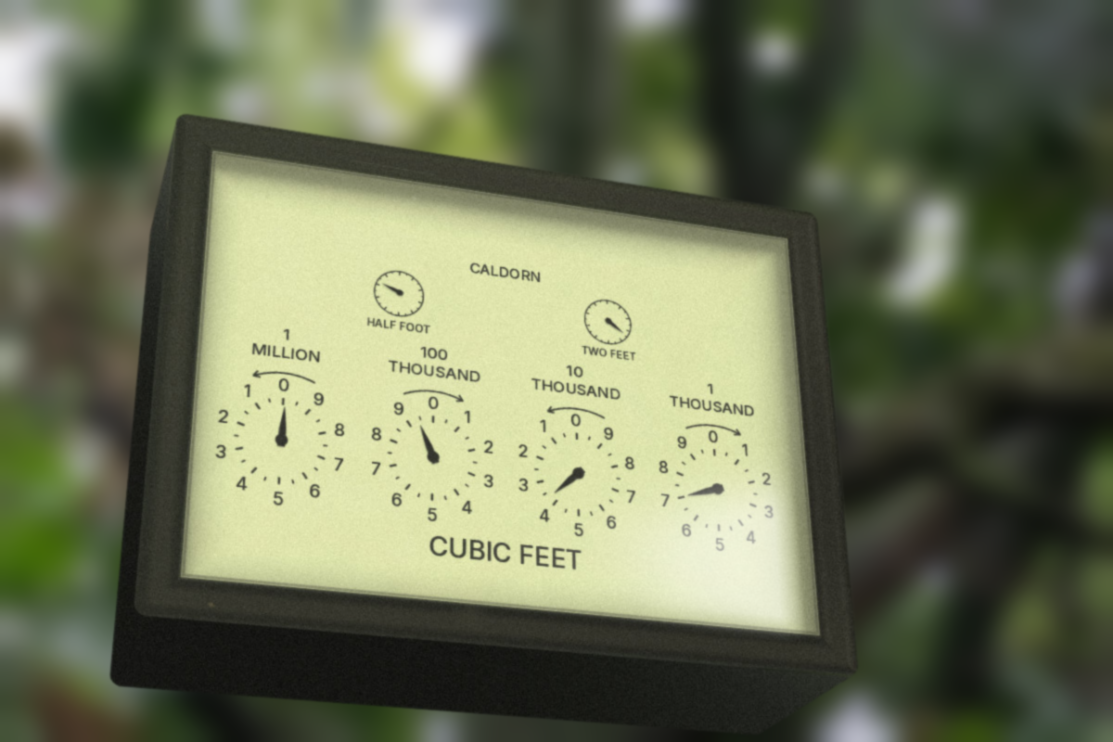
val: 993700ft³
